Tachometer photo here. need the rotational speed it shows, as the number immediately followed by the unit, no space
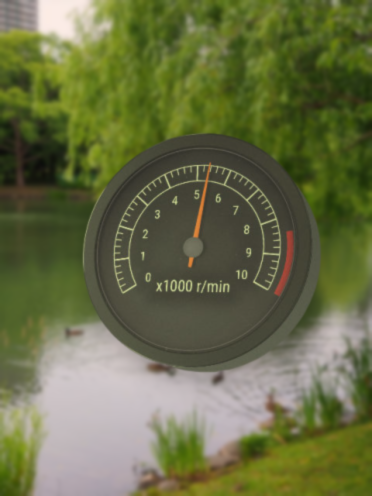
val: 5400rpm
